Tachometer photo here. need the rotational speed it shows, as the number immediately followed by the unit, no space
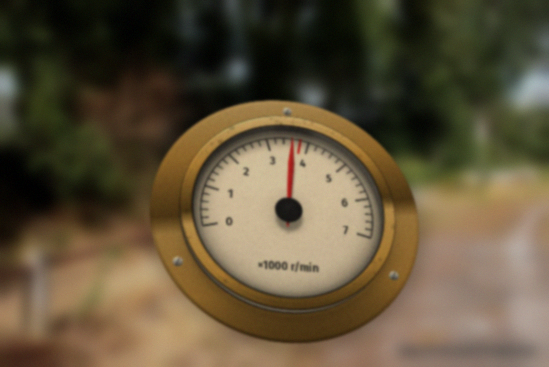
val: 3600rpm
